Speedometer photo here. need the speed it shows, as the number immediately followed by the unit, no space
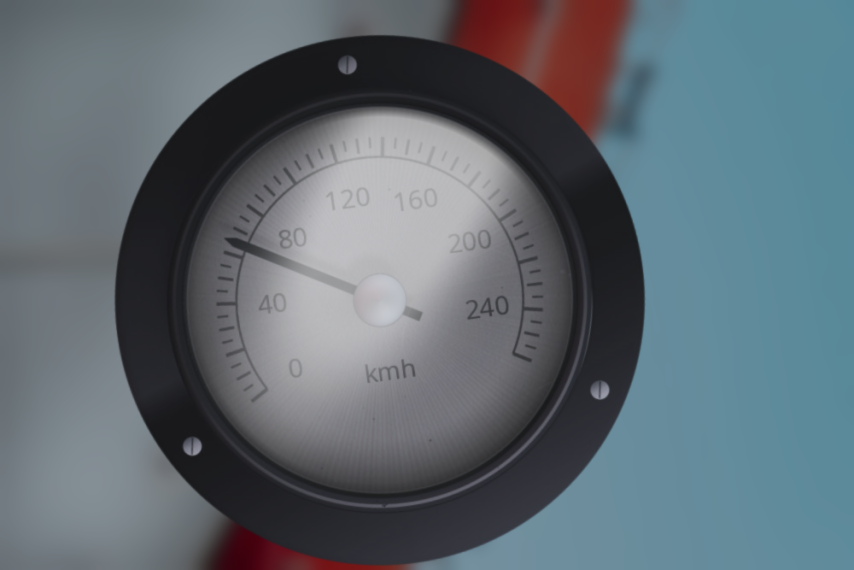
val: 65km/h
